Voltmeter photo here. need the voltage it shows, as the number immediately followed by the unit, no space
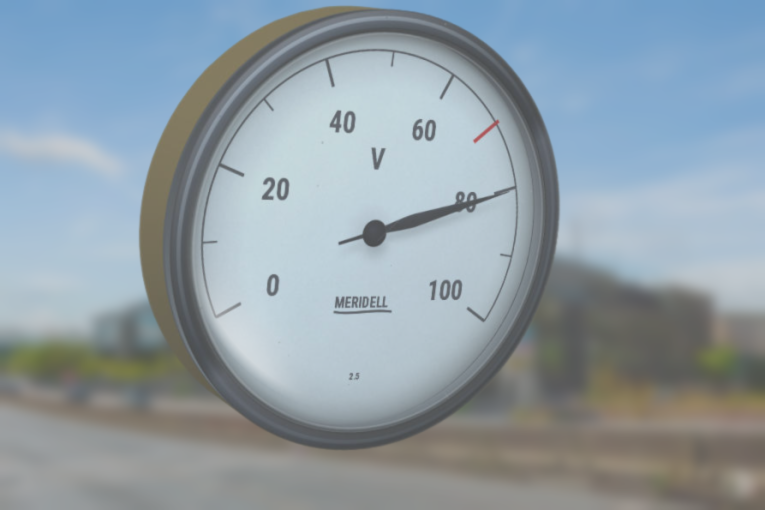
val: 80V
